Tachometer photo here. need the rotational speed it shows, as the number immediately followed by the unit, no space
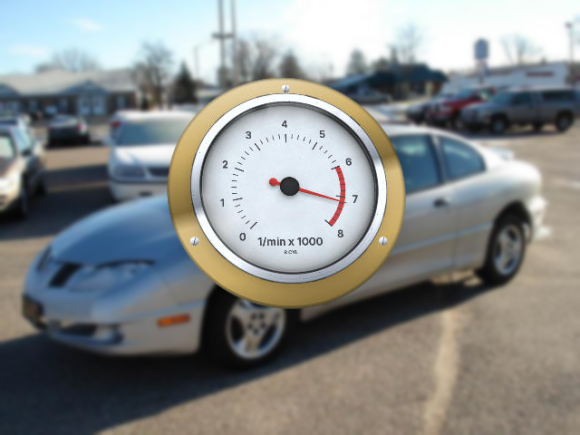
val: 7200rpm
